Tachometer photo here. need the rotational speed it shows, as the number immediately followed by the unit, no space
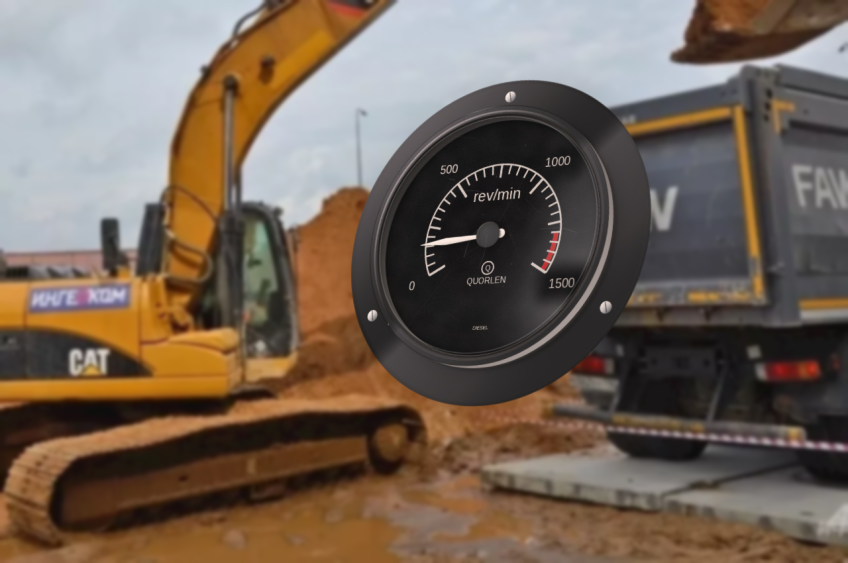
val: 150rpm
